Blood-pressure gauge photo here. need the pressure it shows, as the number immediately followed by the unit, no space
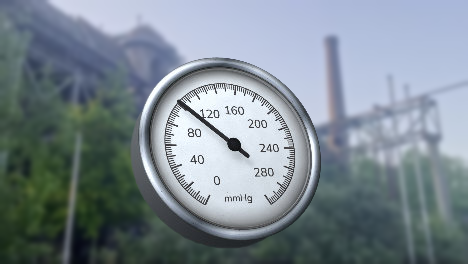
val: 100mmHg
